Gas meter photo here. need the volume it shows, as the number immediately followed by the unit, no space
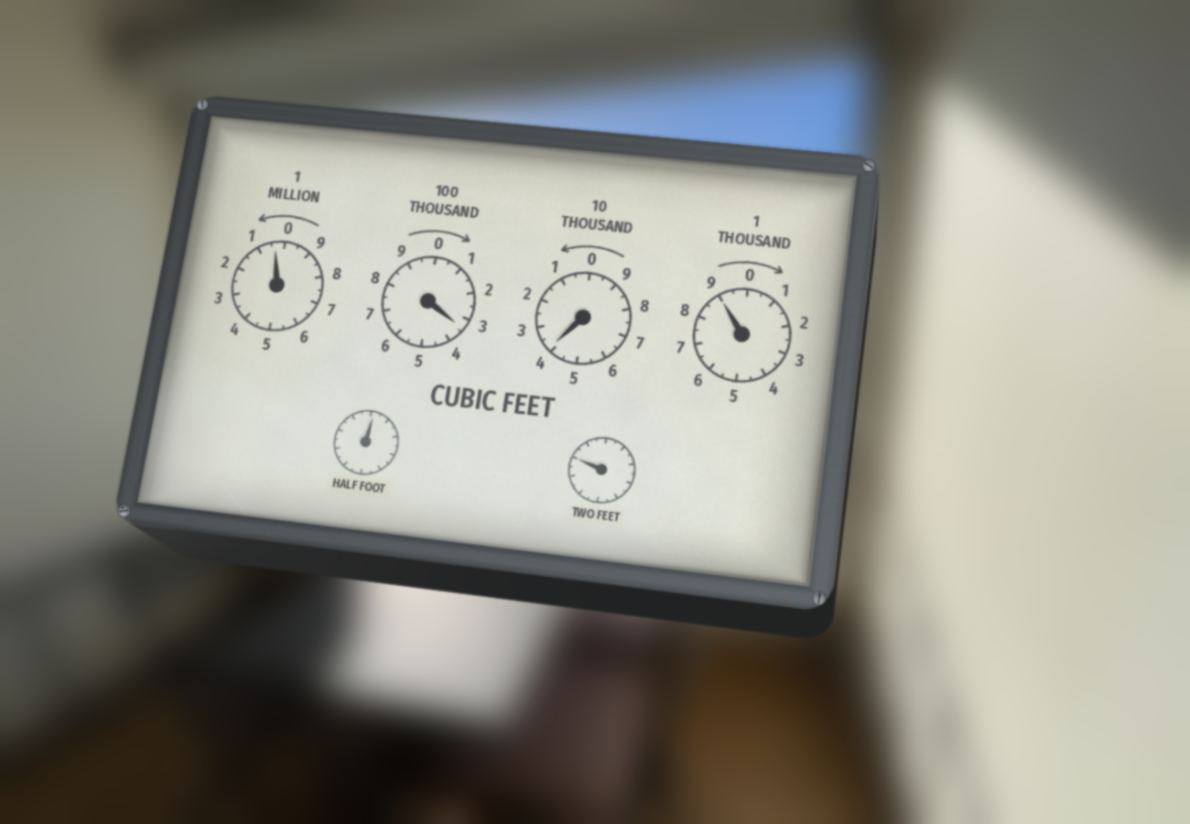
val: 33900ft³
